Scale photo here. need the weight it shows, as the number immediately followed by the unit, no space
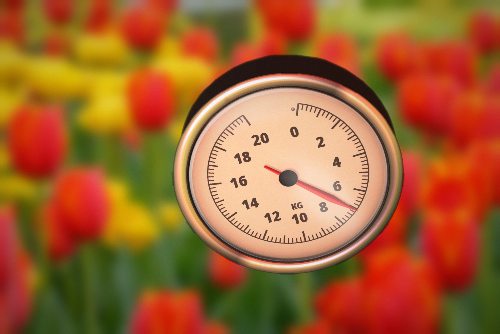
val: 7kg
